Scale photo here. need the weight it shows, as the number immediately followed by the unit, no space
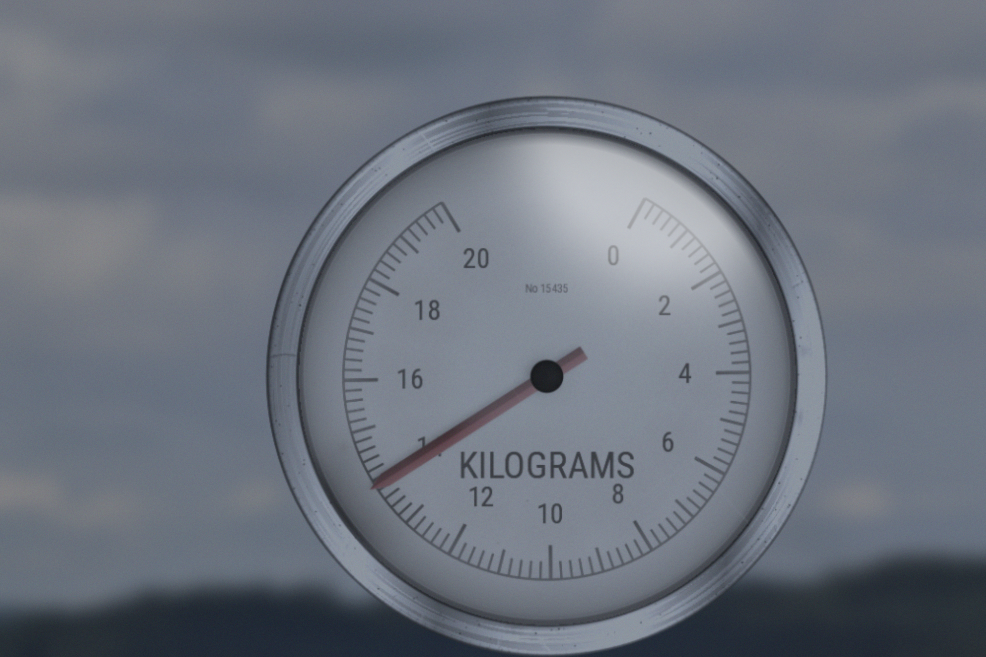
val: 13.9kg
